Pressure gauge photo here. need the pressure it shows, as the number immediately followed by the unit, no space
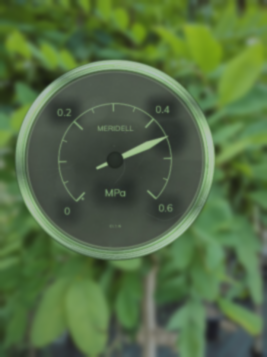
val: 0.45MPa
